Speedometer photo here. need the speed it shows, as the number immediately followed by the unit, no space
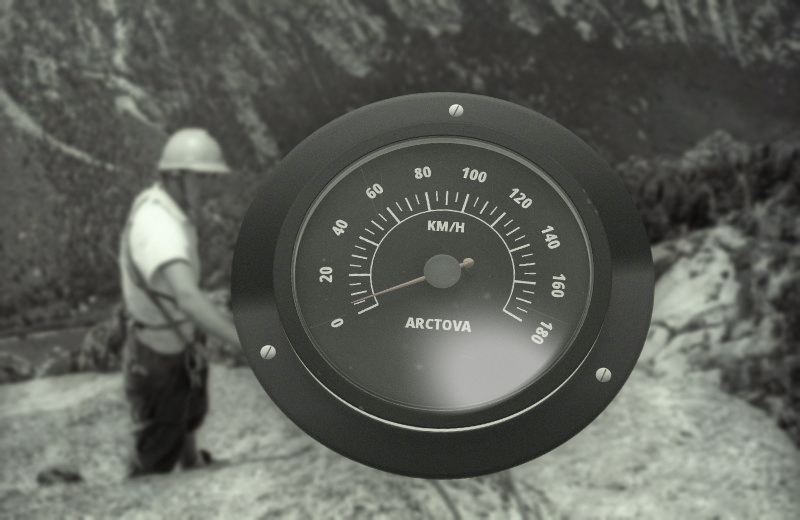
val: 5km/h
